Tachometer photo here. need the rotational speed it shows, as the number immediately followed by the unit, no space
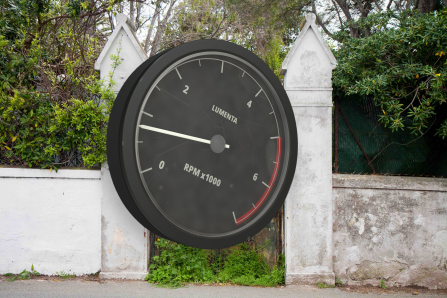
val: 750rpm
